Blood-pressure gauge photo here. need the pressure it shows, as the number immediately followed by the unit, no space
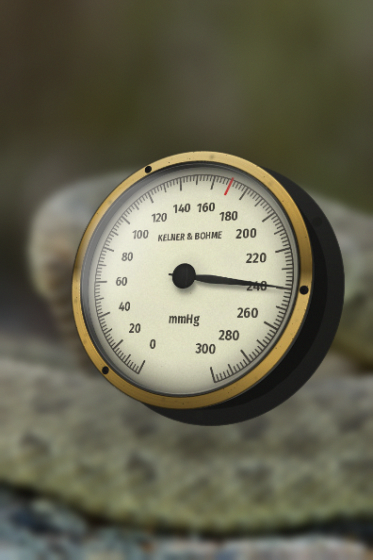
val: 240mmHg
